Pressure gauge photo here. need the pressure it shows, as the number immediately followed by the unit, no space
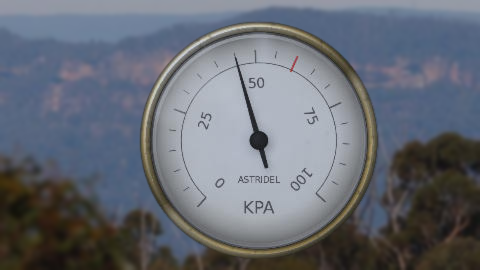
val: 45kPa
